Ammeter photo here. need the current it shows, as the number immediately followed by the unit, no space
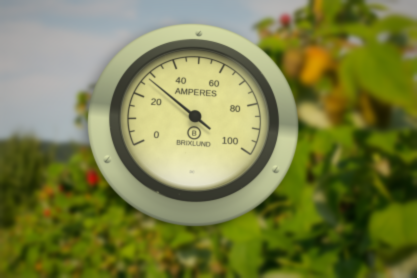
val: 27.5A
